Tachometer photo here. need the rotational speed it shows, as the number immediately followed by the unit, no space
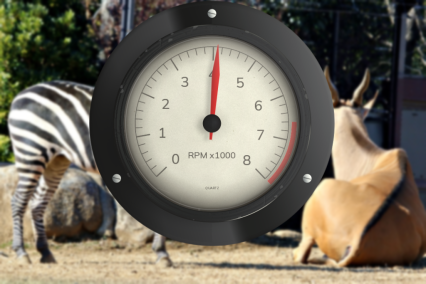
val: 4100rpm
